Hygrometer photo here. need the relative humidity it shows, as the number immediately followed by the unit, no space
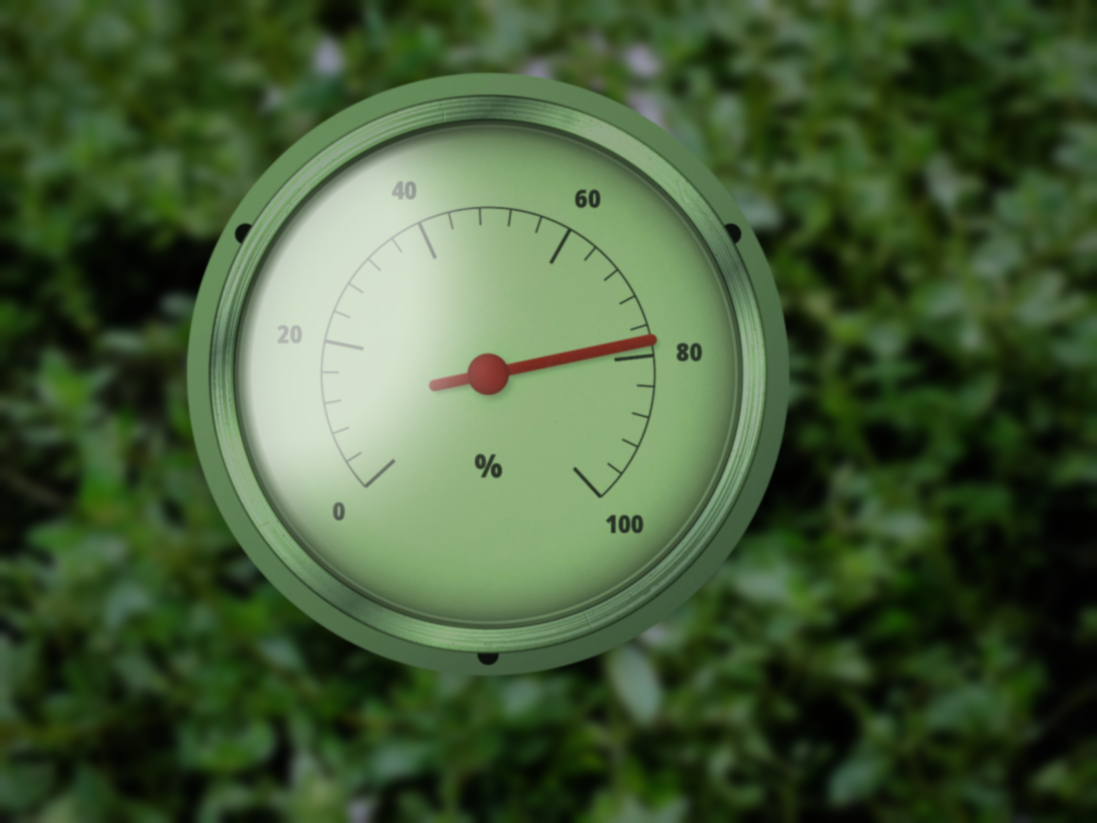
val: 78%
